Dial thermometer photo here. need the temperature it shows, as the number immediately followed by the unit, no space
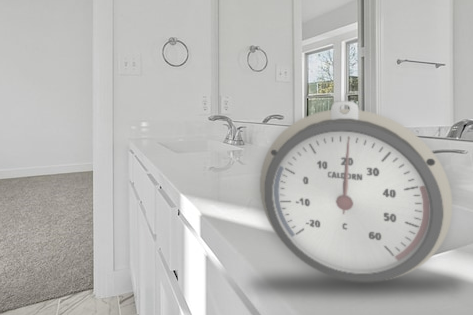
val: 20°C
